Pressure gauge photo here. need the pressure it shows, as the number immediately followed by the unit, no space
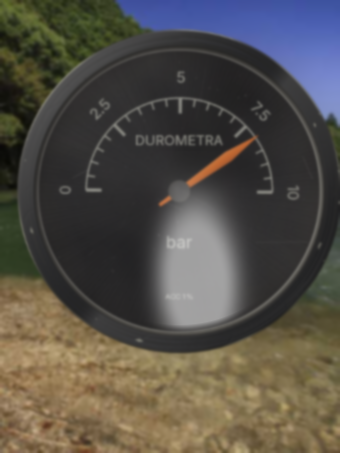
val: 8bar
